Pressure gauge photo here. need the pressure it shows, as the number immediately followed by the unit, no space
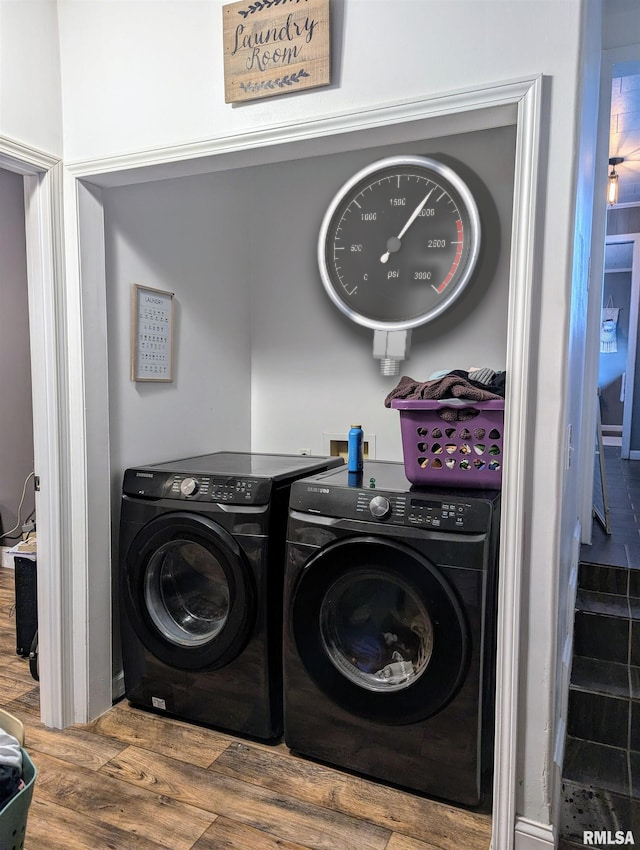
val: 1900psi
